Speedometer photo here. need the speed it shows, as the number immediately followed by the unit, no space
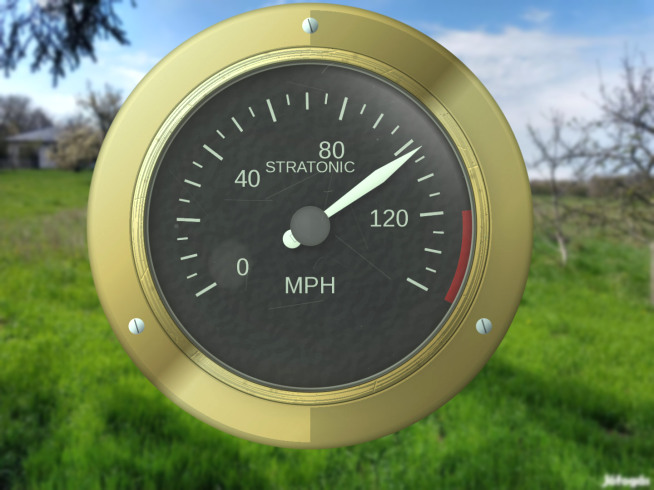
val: 102.5mph
